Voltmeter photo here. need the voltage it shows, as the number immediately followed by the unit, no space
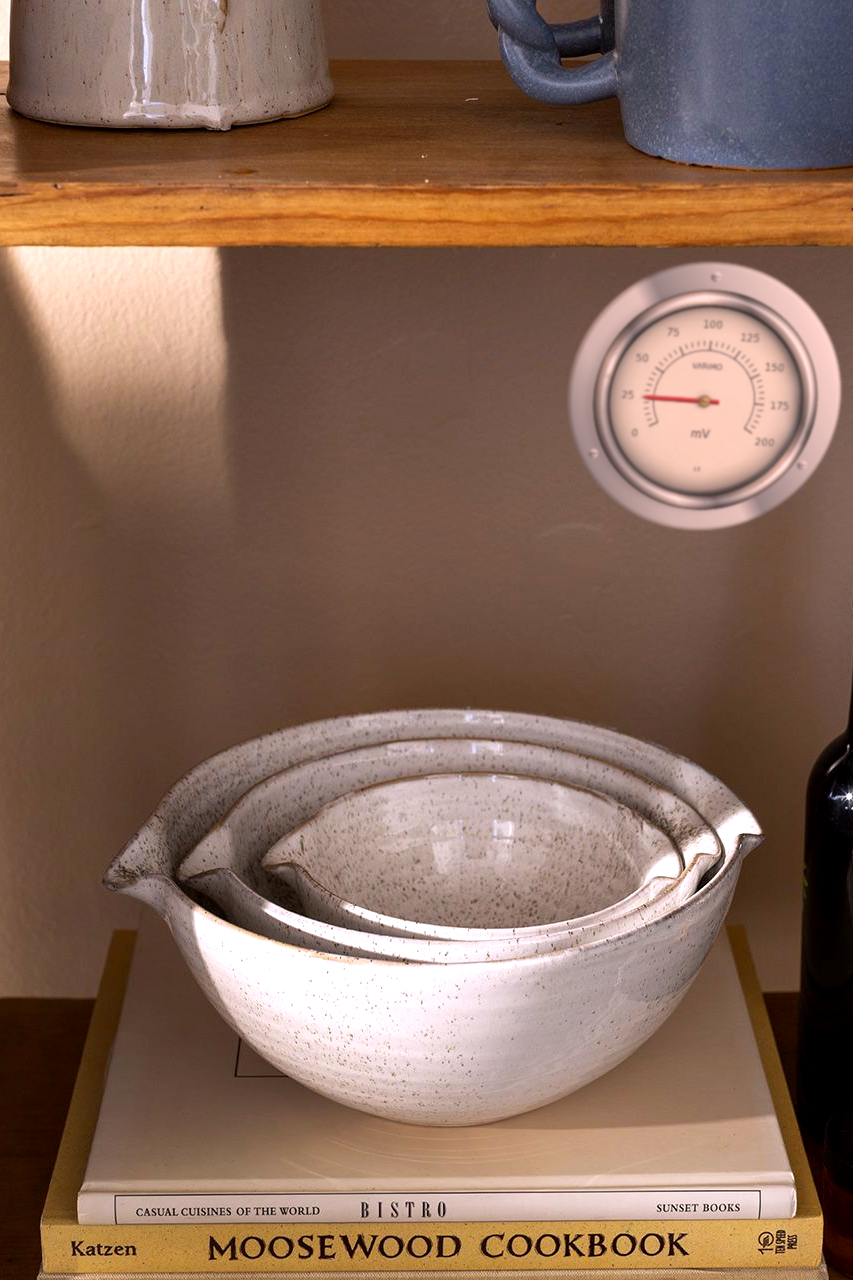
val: 25mV
